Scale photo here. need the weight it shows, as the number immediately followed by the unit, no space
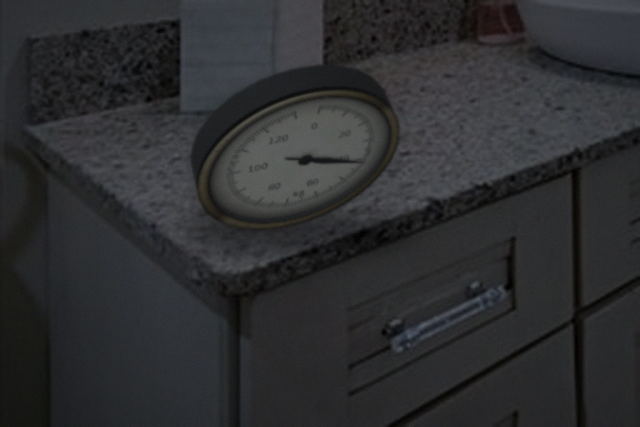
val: 40kg
